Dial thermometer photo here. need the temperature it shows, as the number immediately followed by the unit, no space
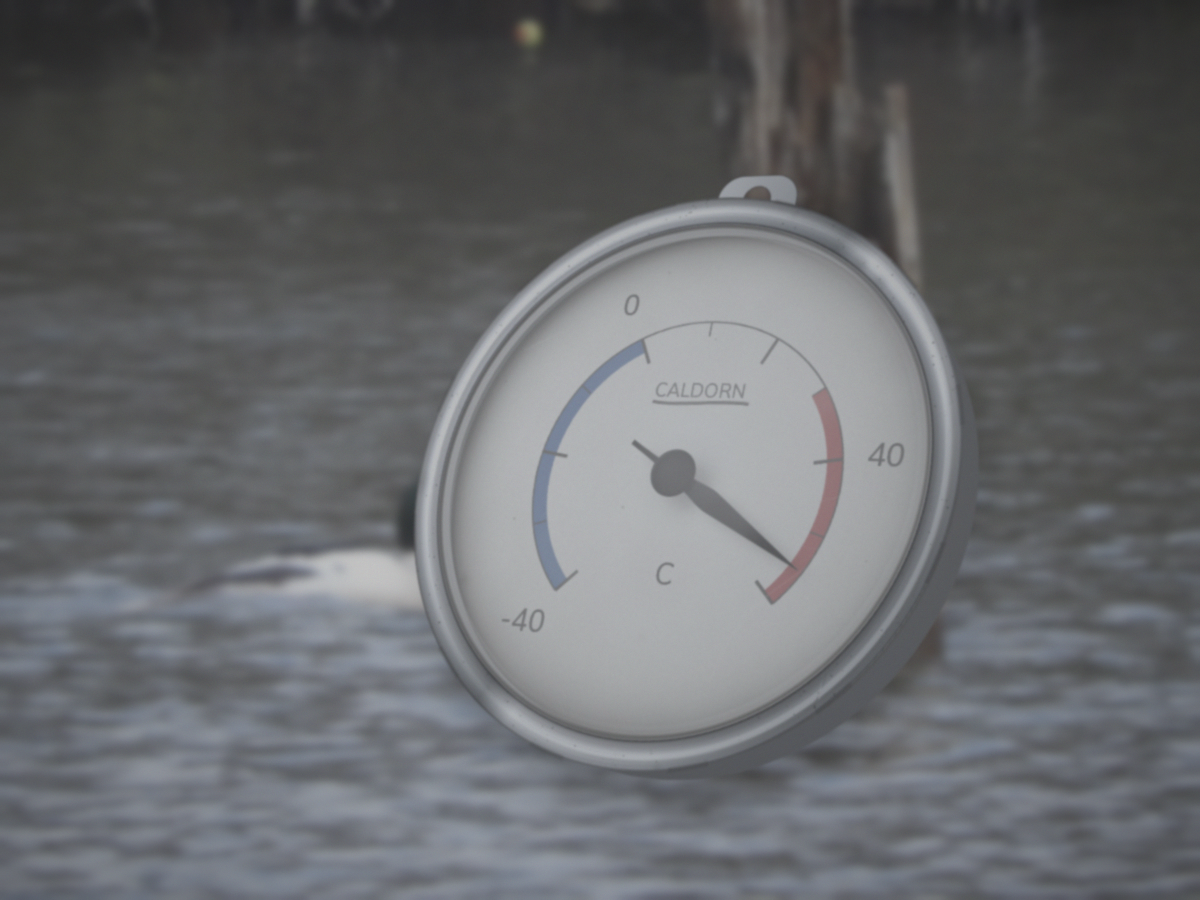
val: 55°C
